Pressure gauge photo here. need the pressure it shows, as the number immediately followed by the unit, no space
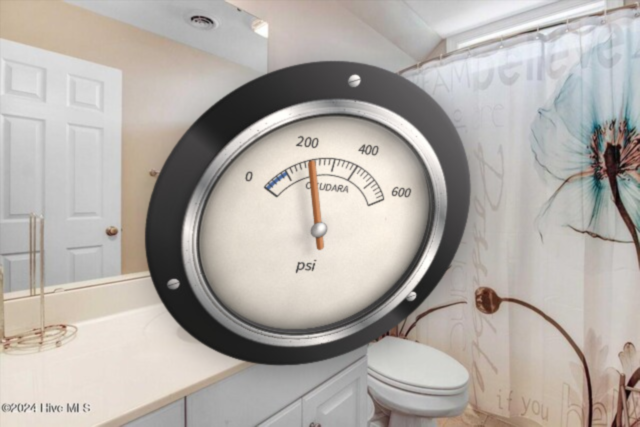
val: 200psi
